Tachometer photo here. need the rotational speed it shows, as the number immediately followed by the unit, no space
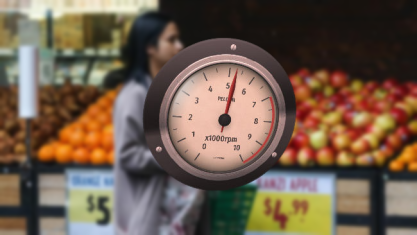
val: 5250rpm
